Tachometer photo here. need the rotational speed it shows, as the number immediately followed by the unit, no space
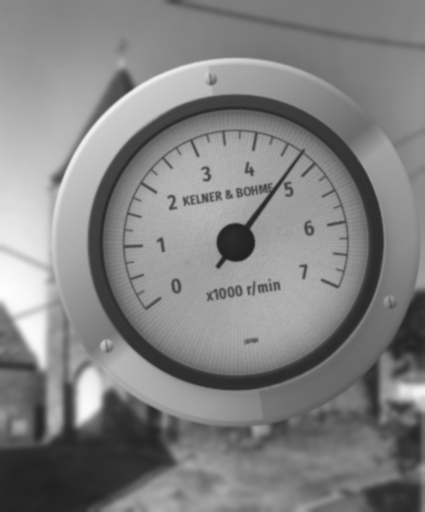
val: 4750rpm
